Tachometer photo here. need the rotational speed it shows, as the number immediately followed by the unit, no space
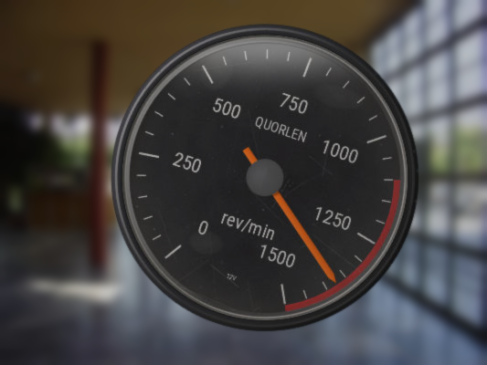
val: 1375rpm
